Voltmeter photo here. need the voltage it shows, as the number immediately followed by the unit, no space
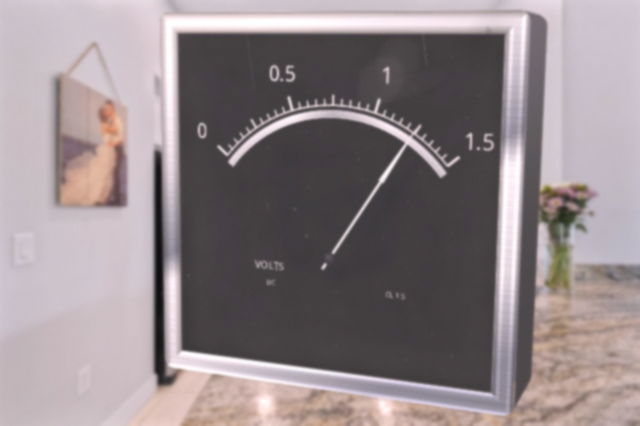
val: 1.25V
